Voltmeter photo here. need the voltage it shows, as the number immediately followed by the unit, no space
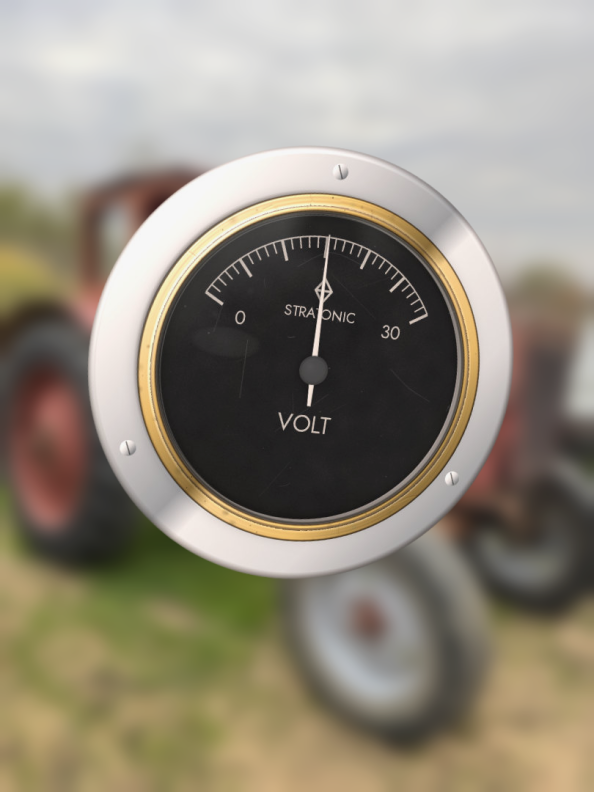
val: 15V
